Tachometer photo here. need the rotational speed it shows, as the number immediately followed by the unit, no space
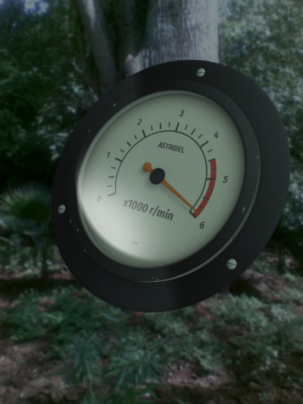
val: 5875rpm
